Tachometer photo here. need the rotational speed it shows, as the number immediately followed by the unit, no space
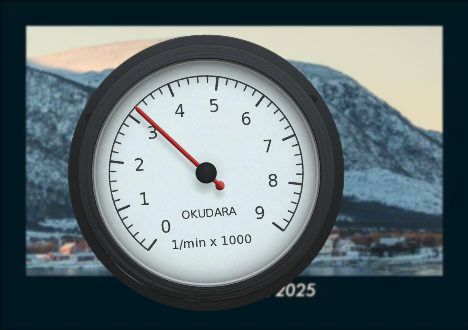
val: 3200rpm
